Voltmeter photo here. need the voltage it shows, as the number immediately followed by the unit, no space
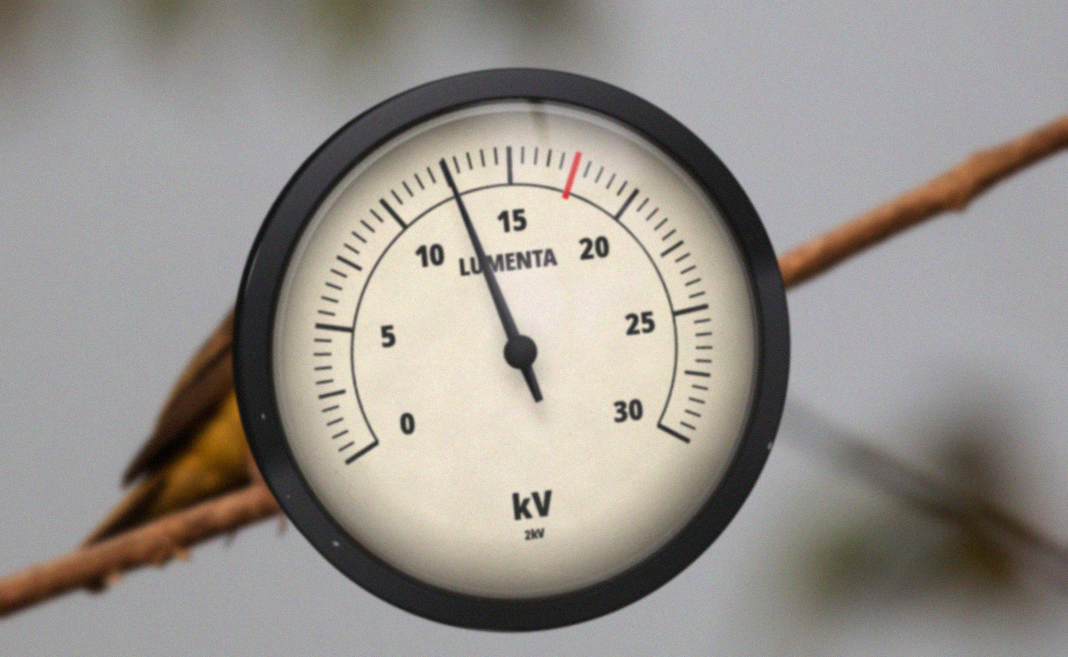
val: 12.5kV
